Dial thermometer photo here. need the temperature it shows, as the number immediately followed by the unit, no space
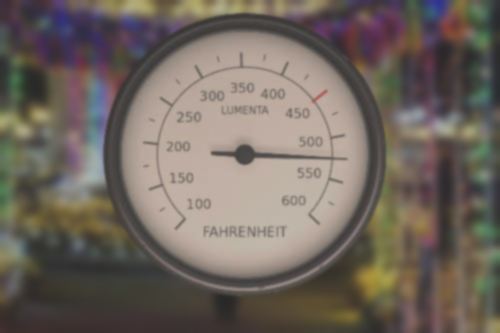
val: 525°F
